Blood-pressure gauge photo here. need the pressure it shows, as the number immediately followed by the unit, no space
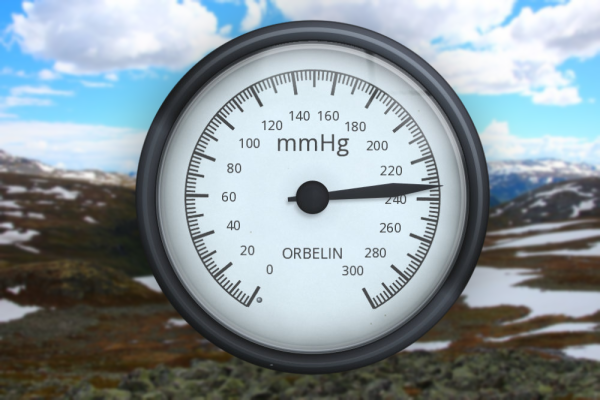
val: 234mmHg
